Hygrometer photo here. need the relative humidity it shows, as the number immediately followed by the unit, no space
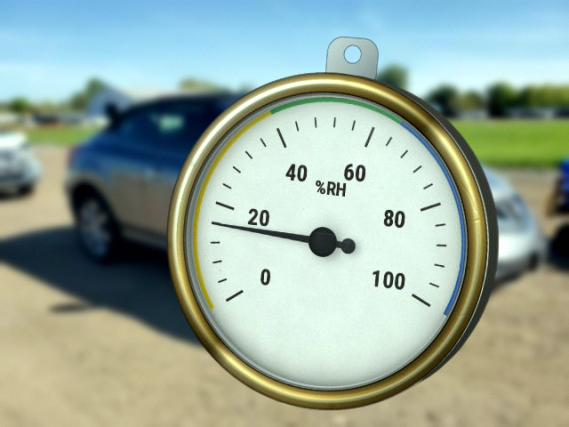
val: 16%
